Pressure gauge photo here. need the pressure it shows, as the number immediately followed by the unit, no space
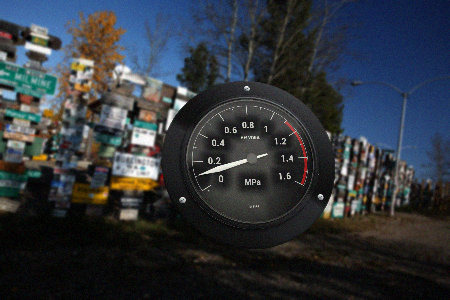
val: 0.1MPa
